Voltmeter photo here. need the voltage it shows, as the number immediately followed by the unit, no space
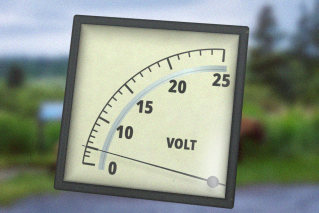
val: 5V
